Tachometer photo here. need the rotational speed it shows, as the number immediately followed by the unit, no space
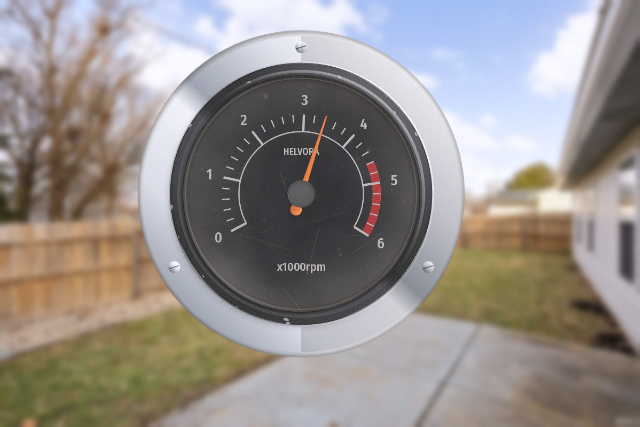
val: 3400rpm
